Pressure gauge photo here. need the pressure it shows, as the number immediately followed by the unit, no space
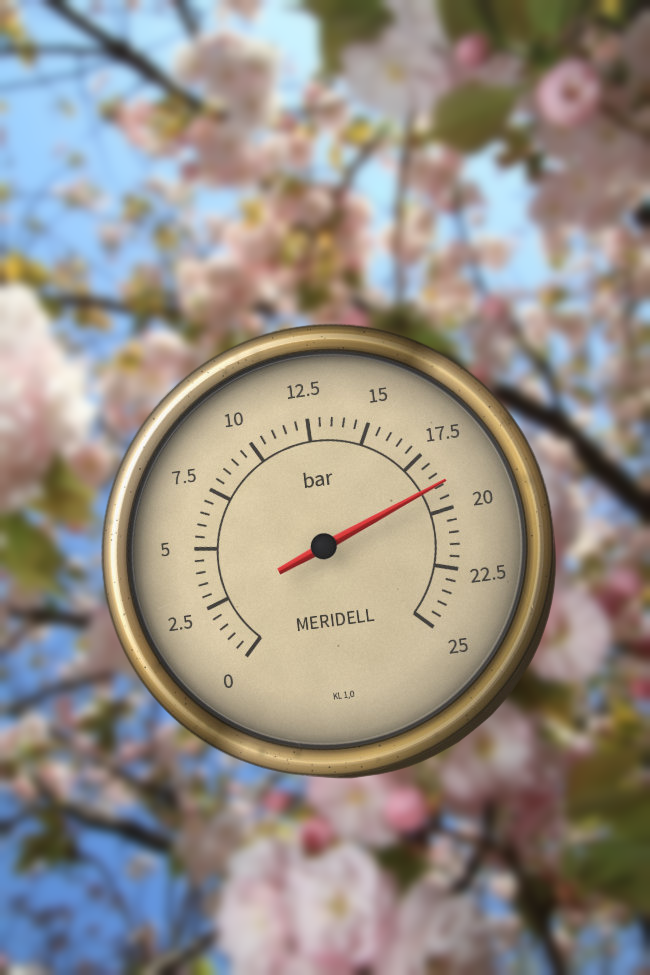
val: 19bar
